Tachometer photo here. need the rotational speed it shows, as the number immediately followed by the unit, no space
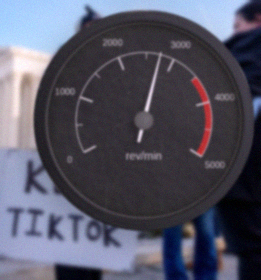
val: 2750rpm
